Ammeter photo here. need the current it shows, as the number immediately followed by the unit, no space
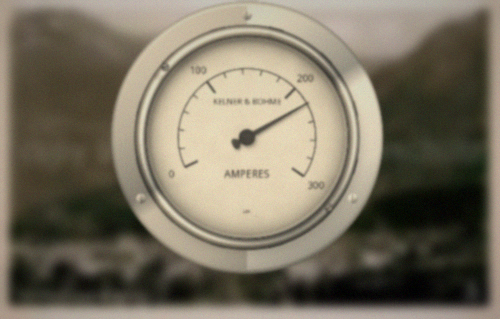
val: 220A
